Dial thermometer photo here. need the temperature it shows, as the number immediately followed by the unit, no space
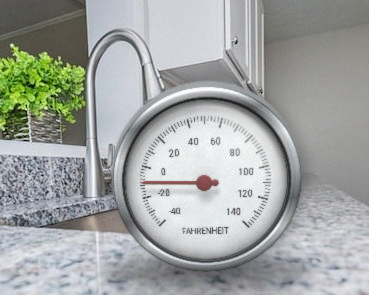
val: -10°F
